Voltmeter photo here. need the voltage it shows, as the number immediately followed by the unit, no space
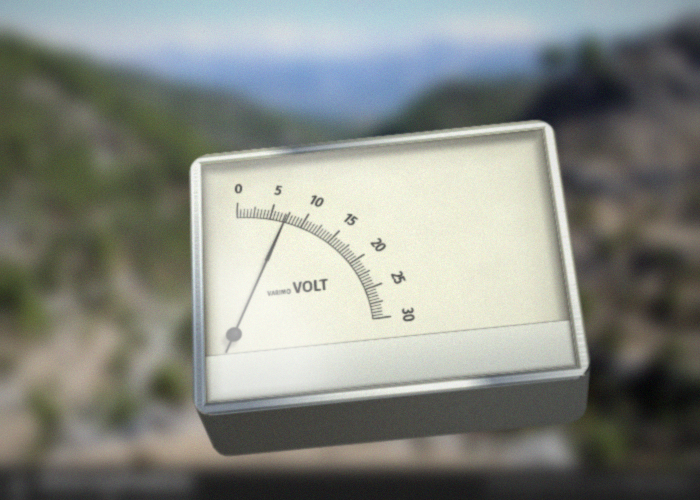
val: 7.5V
